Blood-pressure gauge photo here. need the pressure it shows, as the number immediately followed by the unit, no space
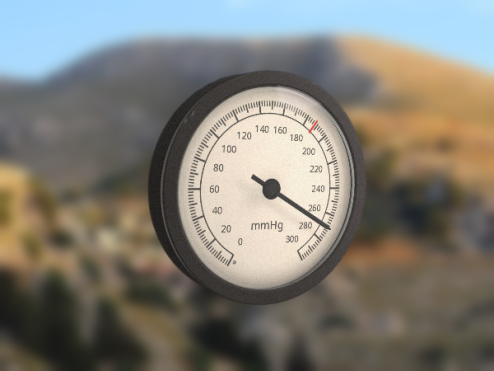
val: 270mmHg
